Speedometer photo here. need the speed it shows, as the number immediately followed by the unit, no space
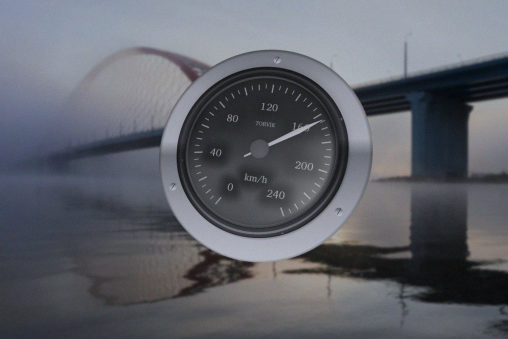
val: 165km/h
